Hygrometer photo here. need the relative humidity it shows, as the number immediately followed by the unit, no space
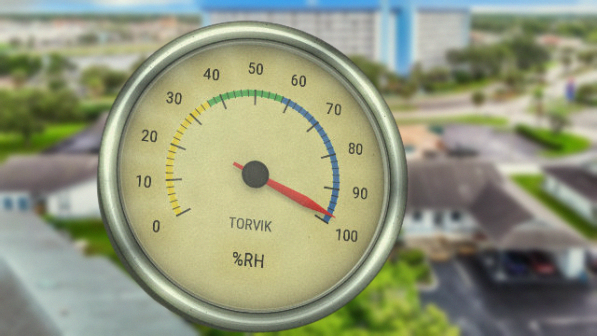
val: 98%
